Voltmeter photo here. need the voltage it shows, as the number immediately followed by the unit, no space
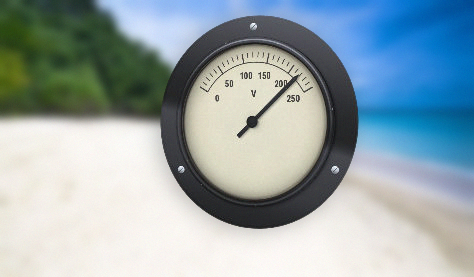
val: 220V
